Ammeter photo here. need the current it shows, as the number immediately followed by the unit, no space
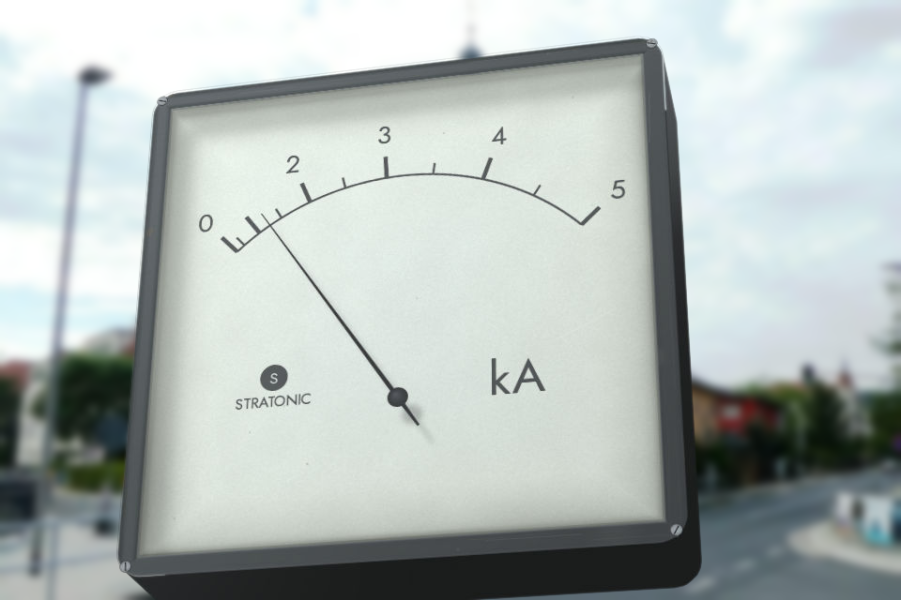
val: 1.25kA
